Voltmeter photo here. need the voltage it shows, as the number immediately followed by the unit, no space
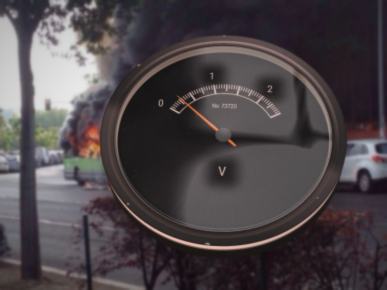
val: 0.25V
